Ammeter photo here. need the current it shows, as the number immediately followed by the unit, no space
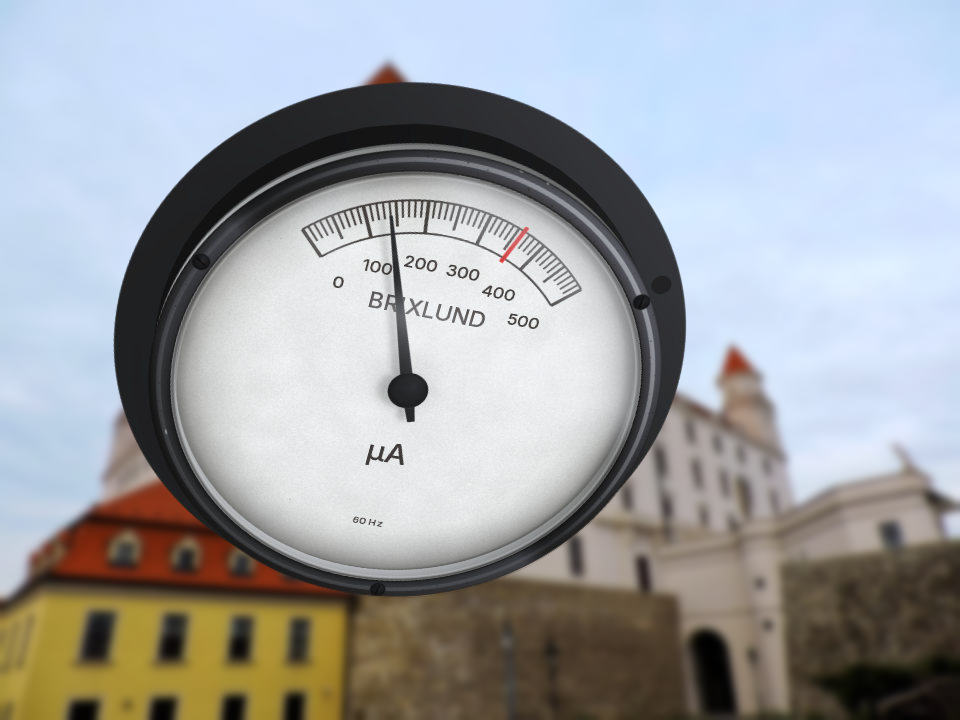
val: 140µA
